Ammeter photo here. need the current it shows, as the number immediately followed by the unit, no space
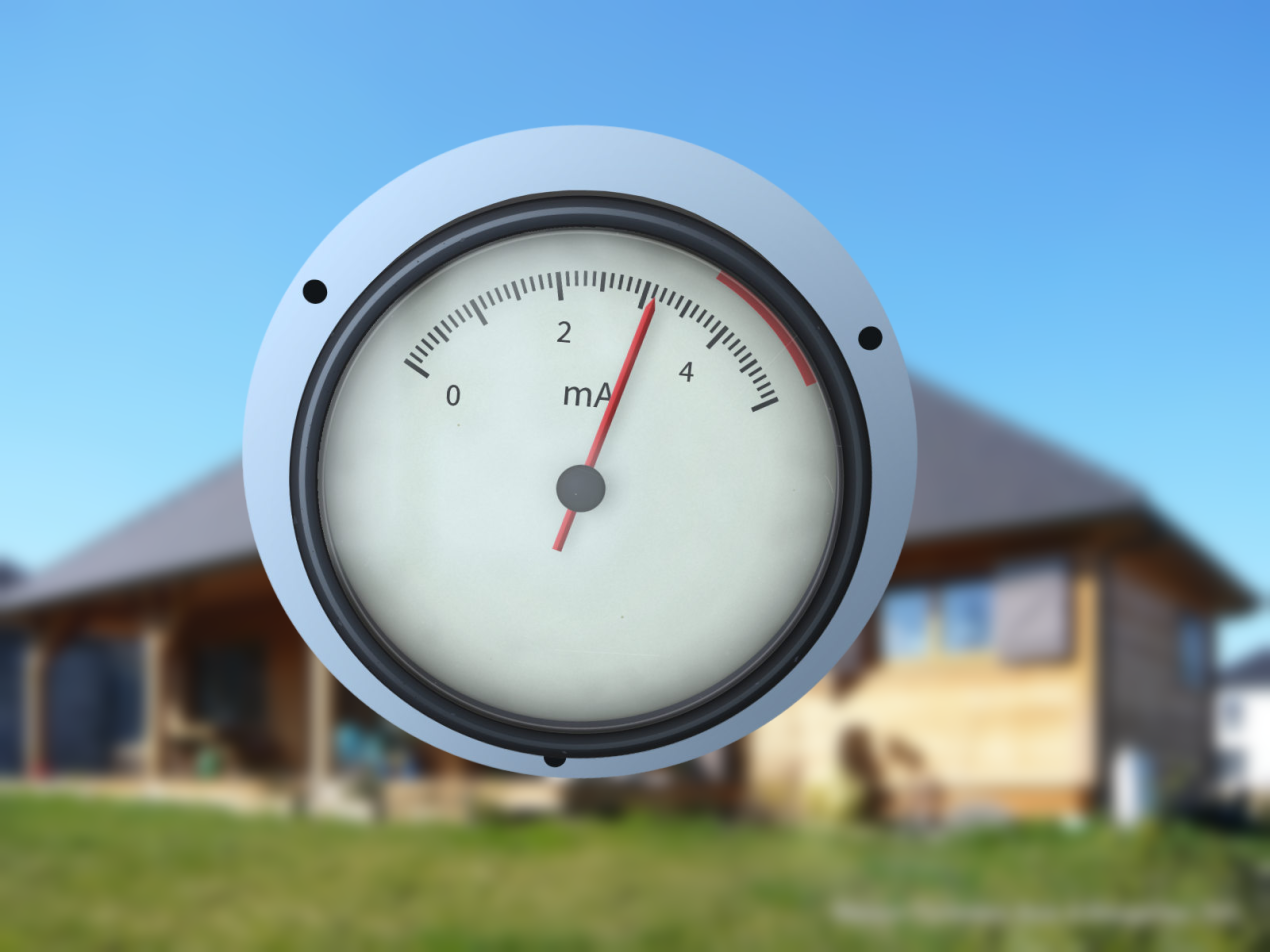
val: 3.1mA
